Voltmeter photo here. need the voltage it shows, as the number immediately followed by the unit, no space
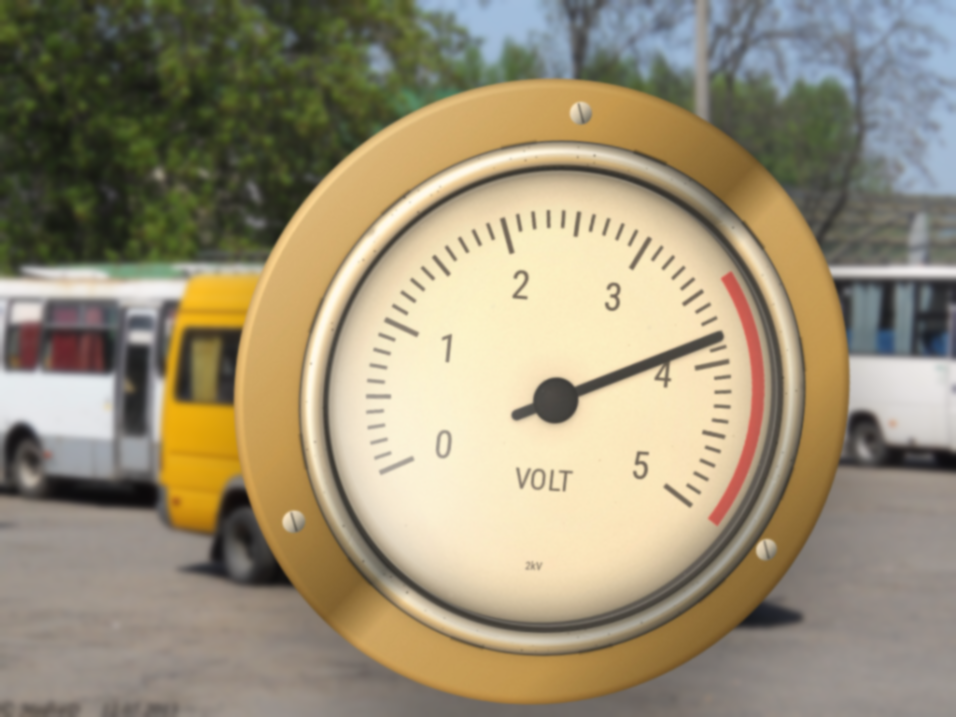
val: 3.8V
